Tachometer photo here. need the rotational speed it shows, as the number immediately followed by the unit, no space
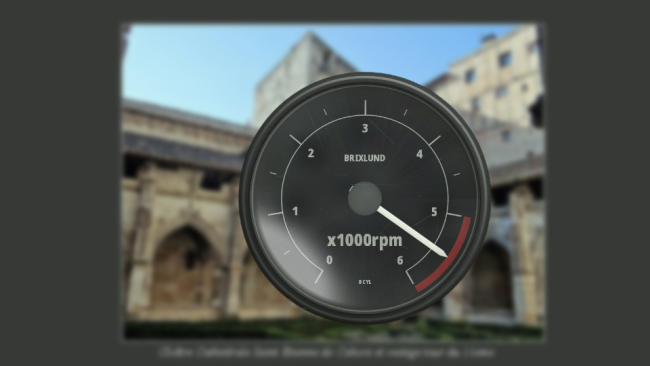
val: 5500rpm
